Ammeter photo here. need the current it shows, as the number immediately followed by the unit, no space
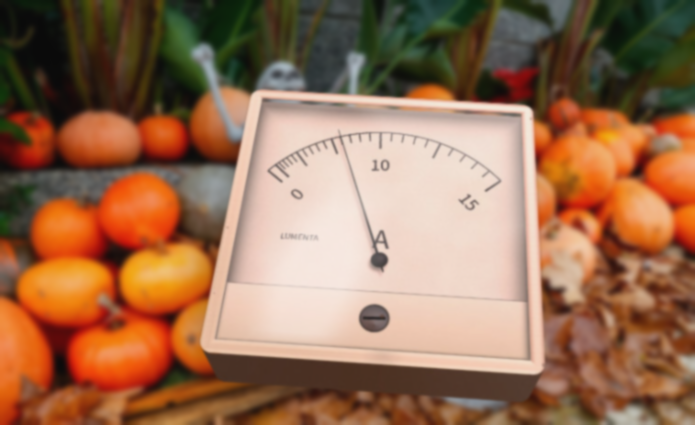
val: 8A
